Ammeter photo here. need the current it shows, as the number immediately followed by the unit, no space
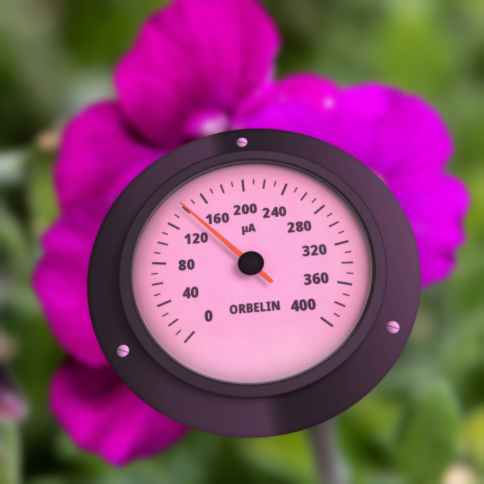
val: 140µA
